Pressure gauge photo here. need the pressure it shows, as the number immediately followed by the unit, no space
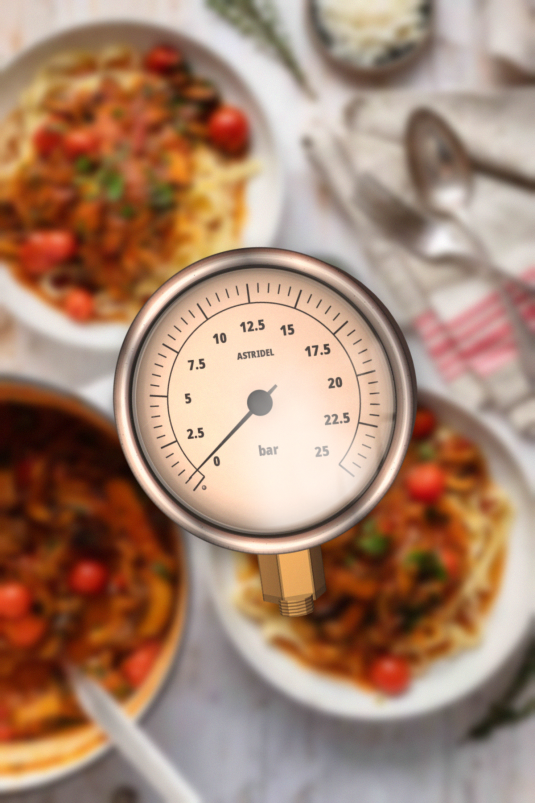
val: 0.5bar
